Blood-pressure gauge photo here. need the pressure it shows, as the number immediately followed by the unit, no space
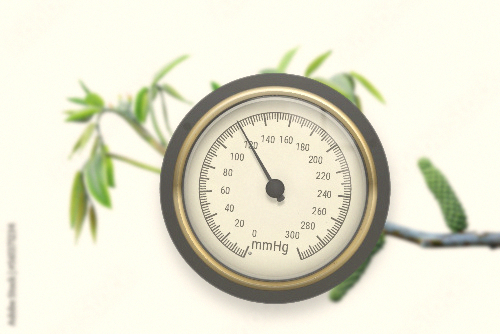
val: 120mmHg
